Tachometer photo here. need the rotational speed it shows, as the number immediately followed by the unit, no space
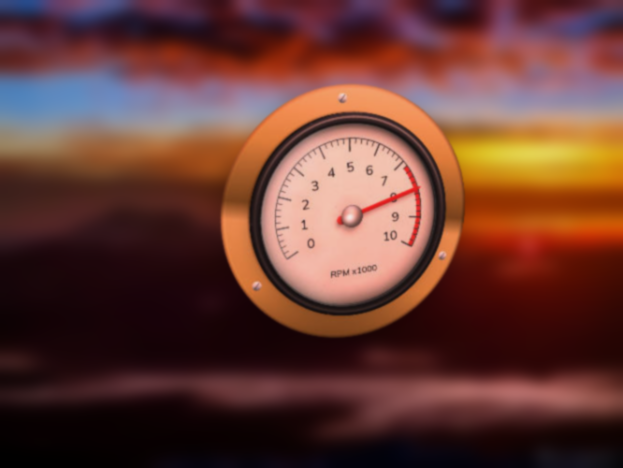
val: 8000rpm
